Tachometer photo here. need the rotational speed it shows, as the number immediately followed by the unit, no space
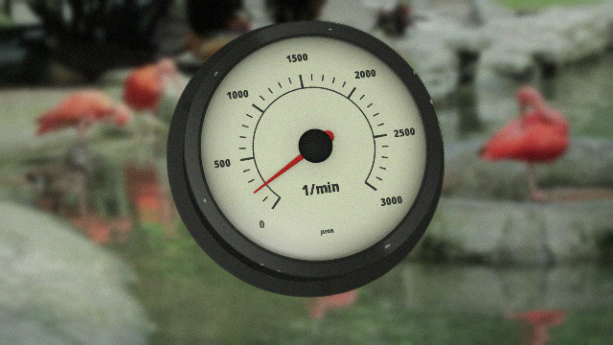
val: 200rpm
